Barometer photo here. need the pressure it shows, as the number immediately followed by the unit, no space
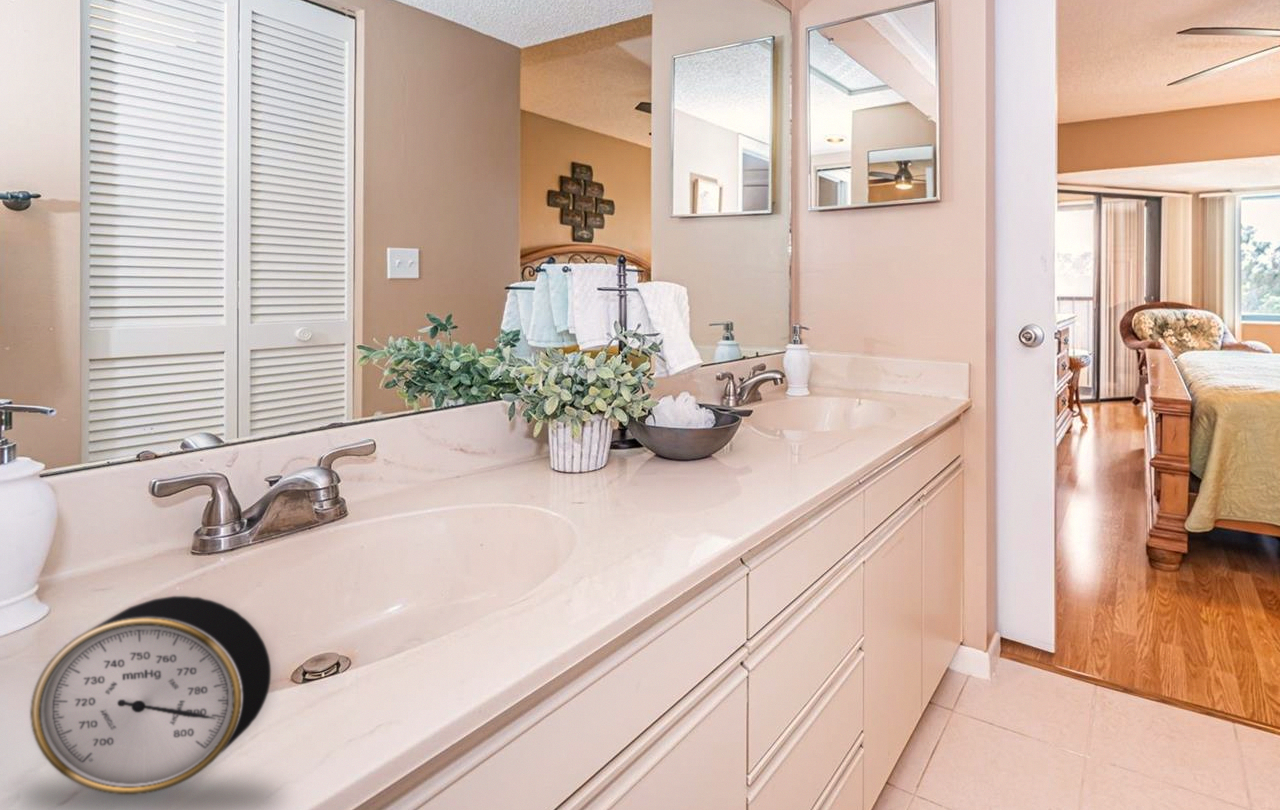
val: 790mmHg
